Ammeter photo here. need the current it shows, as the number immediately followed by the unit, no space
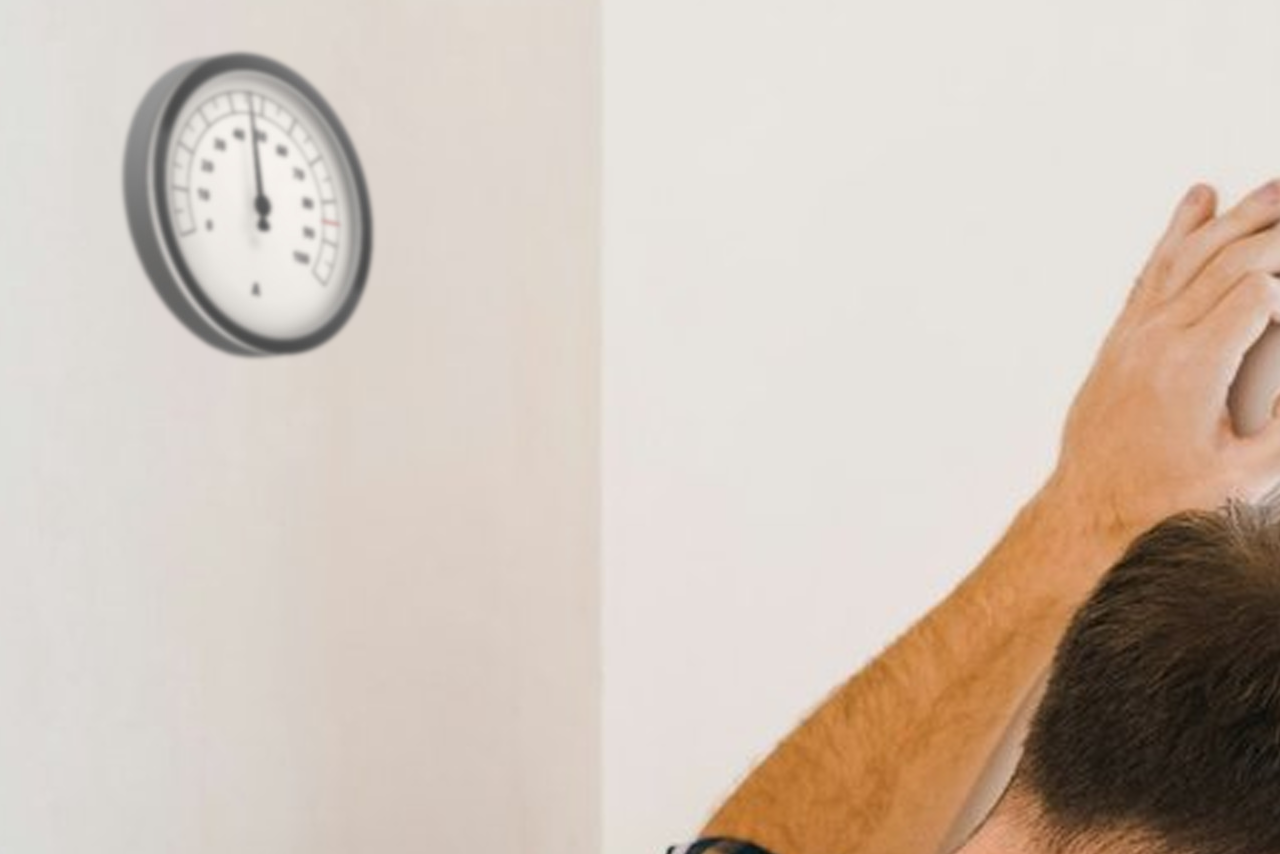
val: 45A
